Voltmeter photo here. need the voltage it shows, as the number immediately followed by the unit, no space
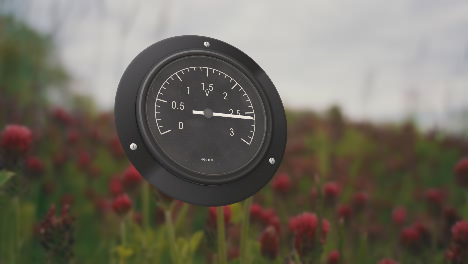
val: 2.6V
